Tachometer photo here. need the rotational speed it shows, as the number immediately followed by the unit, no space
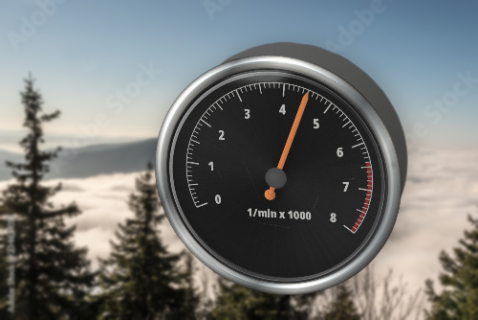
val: 4500rpm
